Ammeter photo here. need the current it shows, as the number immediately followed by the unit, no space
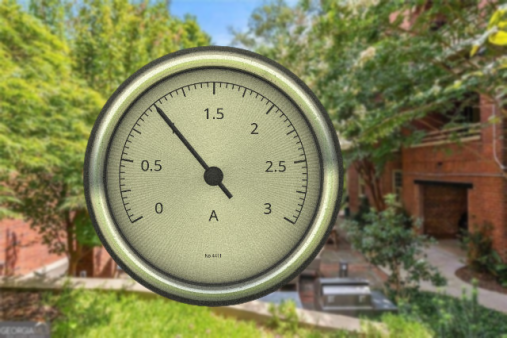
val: 1A
